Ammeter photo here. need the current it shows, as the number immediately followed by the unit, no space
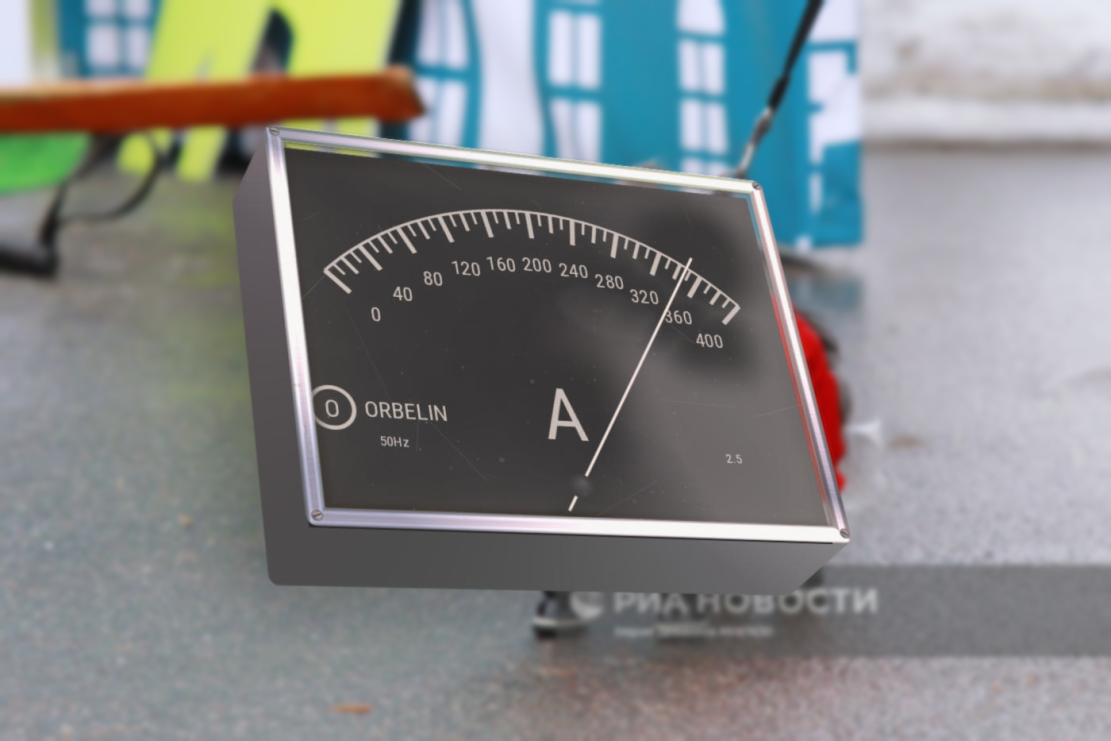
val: 345A
